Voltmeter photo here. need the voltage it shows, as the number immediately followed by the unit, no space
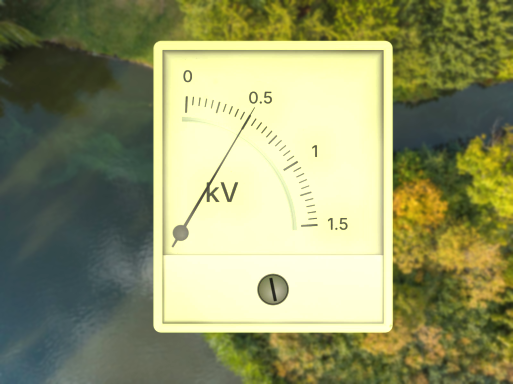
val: 0.5kV
